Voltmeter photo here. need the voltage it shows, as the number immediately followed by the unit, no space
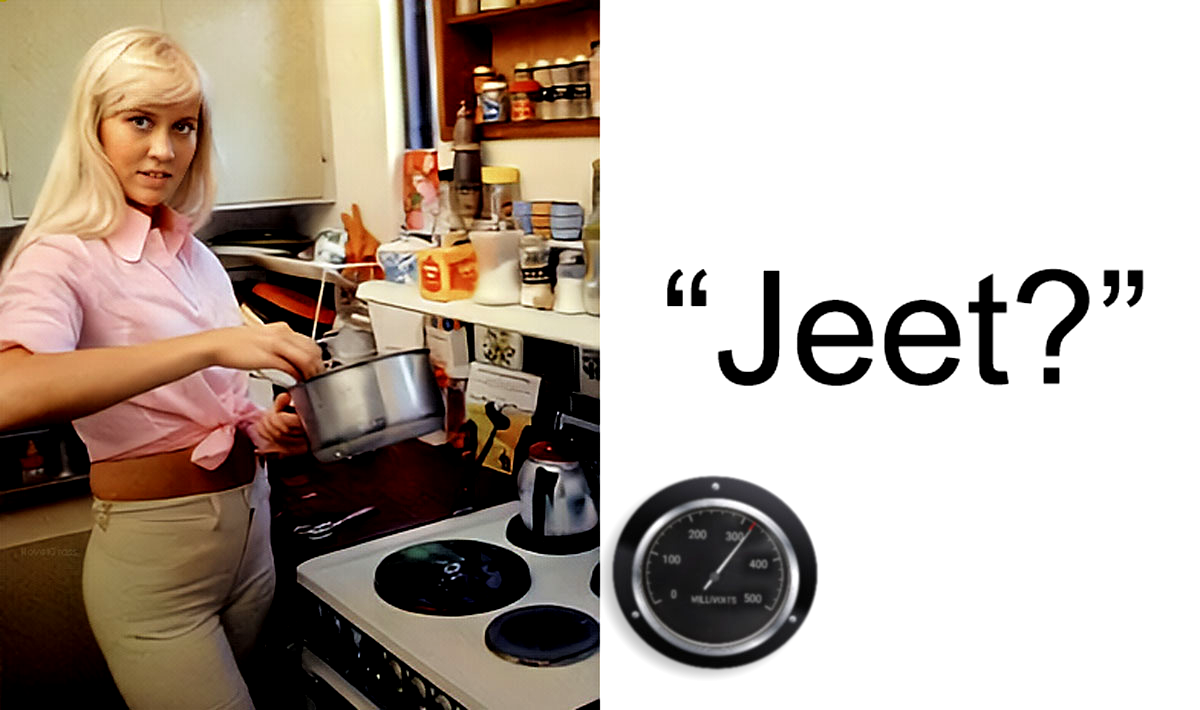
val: 320mV
